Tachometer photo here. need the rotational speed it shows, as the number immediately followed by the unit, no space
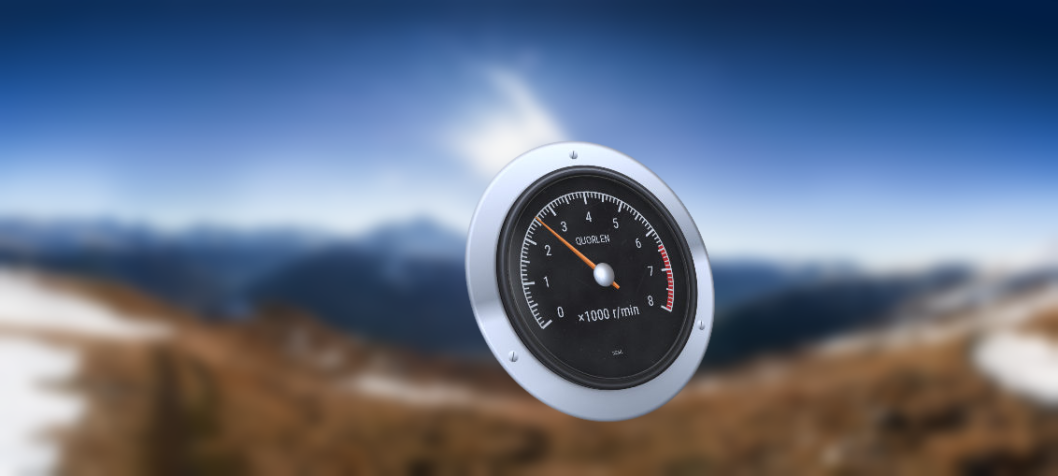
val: 2500rpm
